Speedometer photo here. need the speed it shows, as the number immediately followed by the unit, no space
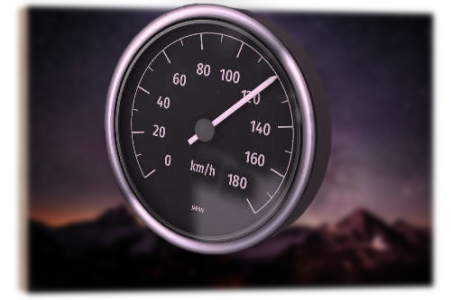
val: 120km/h
